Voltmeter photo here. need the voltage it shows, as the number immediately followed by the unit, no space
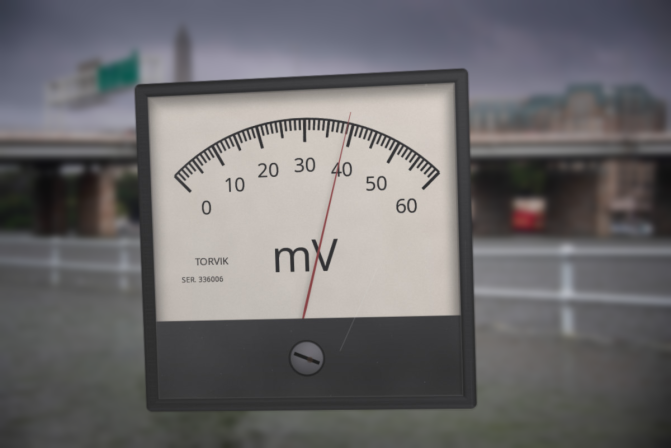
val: 39mV
